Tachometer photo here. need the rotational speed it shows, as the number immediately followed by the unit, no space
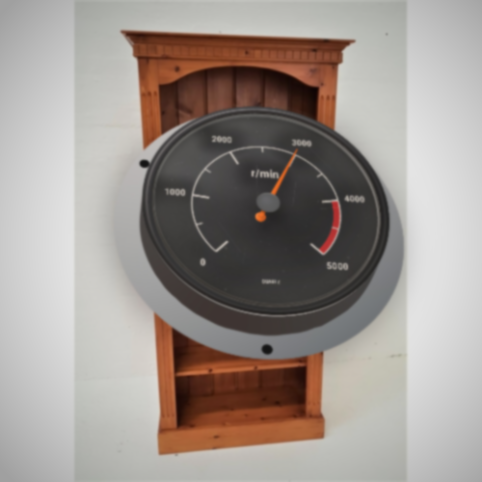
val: 3000rpm
